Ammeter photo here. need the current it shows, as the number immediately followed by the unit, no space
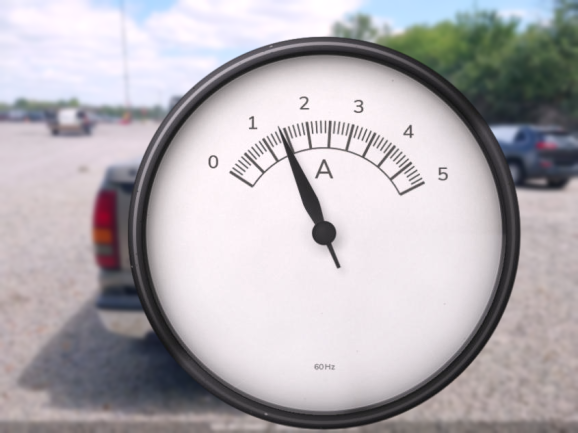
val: 1.4A
